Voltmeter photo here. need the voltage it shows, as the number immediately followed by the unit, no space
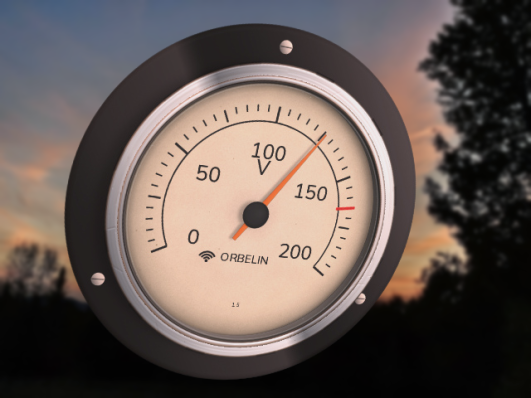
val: 125V
